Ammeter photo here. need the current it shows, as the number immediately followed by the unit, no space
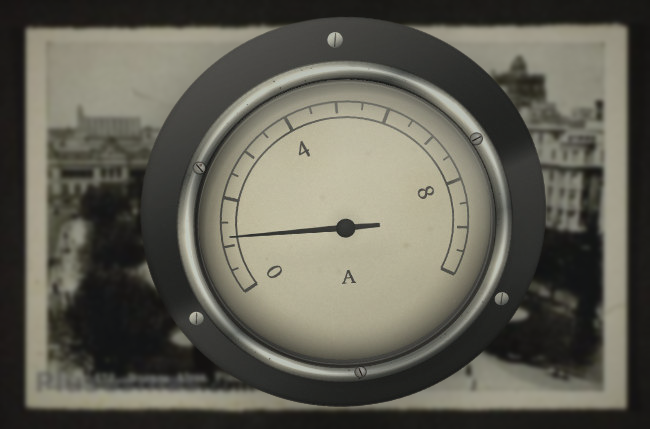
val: 1.25A
